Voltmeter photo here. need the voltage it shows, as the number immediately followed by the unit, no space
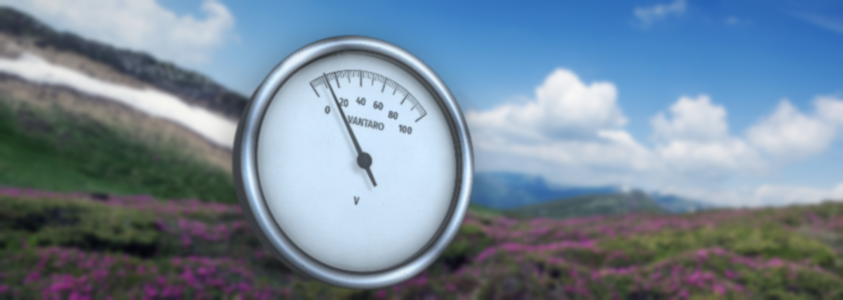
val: 10V
